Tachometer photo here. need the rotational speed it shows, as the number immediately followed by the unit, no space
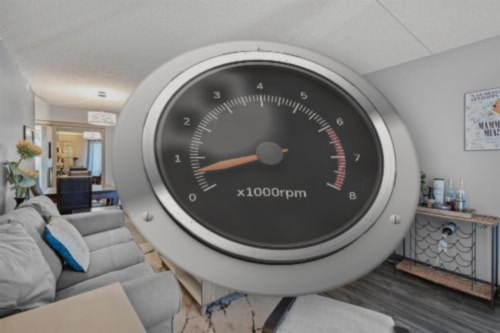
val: 500rpm
